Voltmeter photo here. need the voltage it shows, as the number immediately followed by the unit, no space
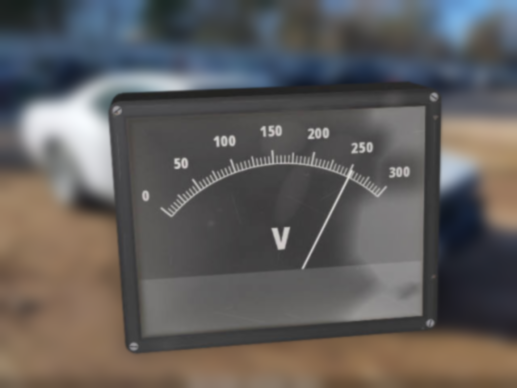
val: 250V
